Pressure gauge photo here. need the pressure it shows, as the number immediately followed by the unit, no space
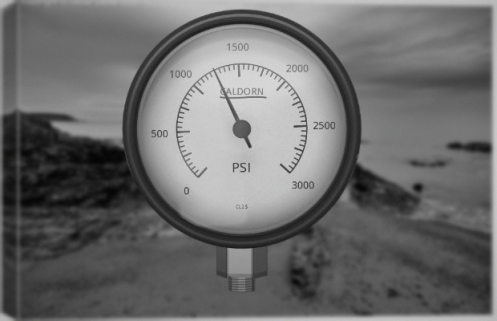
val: 1250psi
